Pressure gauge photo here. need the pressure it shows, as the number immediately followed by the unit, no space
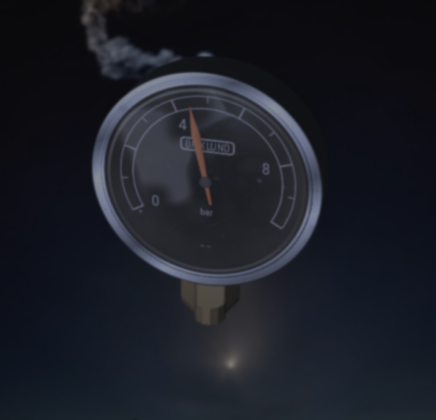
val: 4.5bar
